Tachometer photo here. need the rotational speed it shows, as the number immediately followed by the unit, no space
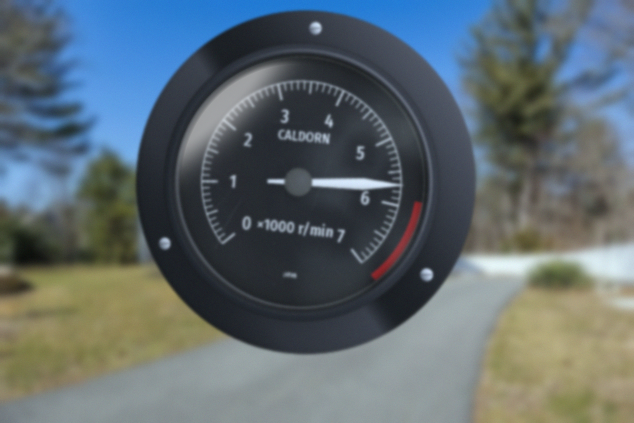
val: 5700rpm
